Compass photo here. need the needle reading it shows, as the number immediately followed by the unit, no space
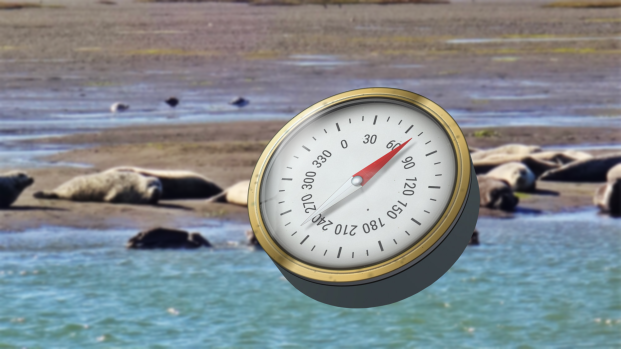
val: 70°
